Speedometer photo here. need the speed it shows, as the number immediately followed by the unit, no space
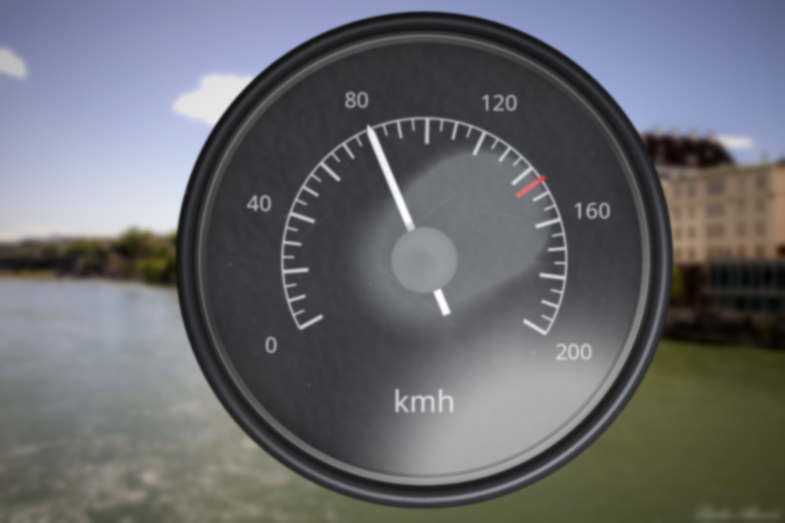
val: 80km/h
